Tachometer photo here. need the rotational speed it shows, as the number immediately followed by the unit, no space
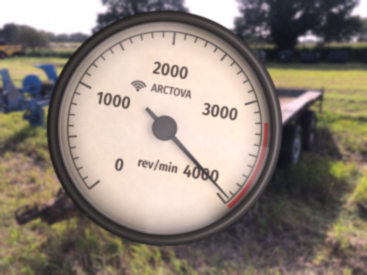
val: 3950rpm
